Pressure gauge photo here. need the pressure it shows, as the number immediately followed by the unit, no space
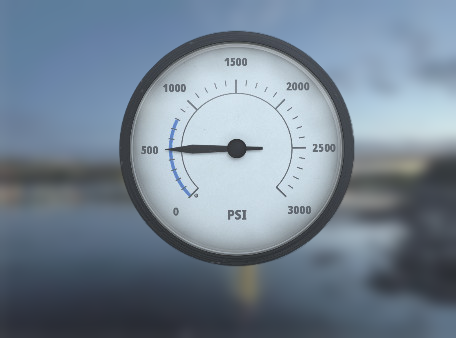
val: 500psi
